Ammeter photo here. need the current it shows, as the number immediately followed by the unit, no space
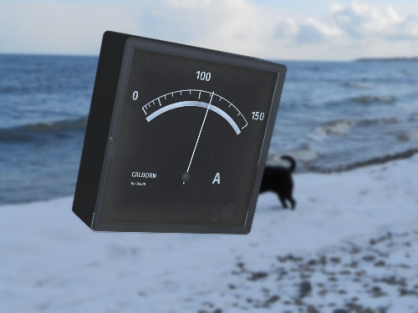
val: 110A
